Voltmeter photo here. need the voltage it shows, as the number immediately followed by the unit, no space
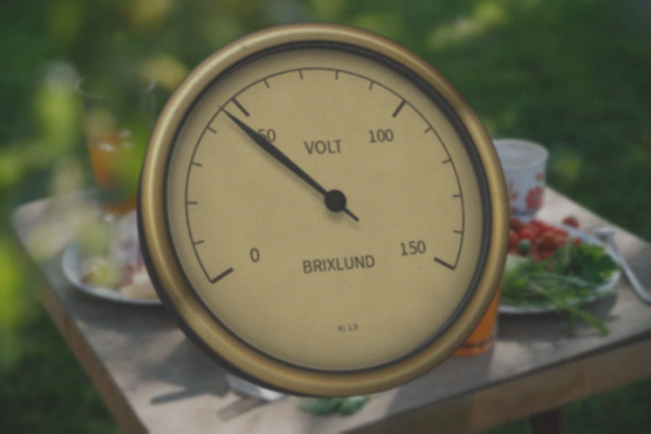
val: 45V
